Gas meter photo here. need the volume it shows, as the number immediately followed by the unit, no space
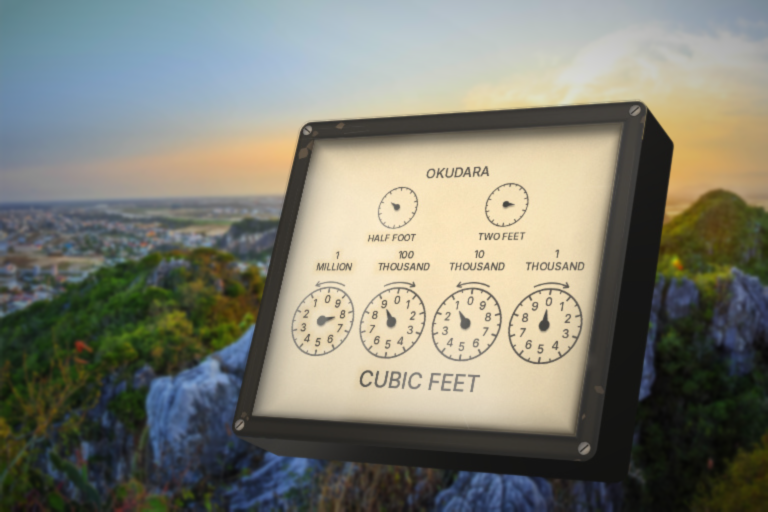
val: 791000ft³
